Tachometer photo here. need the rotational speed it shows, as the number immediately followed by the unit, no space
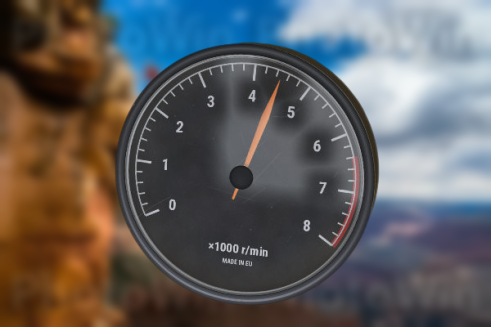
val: 4500rpm
